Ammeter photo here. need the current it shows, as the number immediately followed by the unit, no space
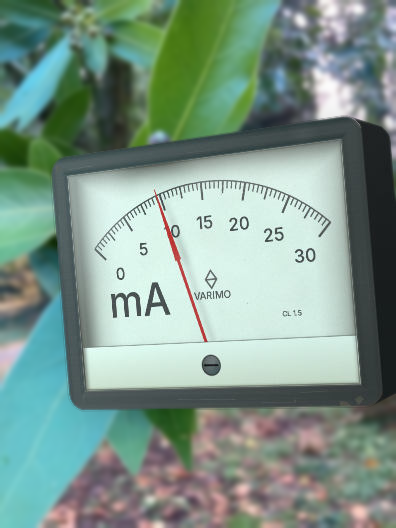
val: 10mA
